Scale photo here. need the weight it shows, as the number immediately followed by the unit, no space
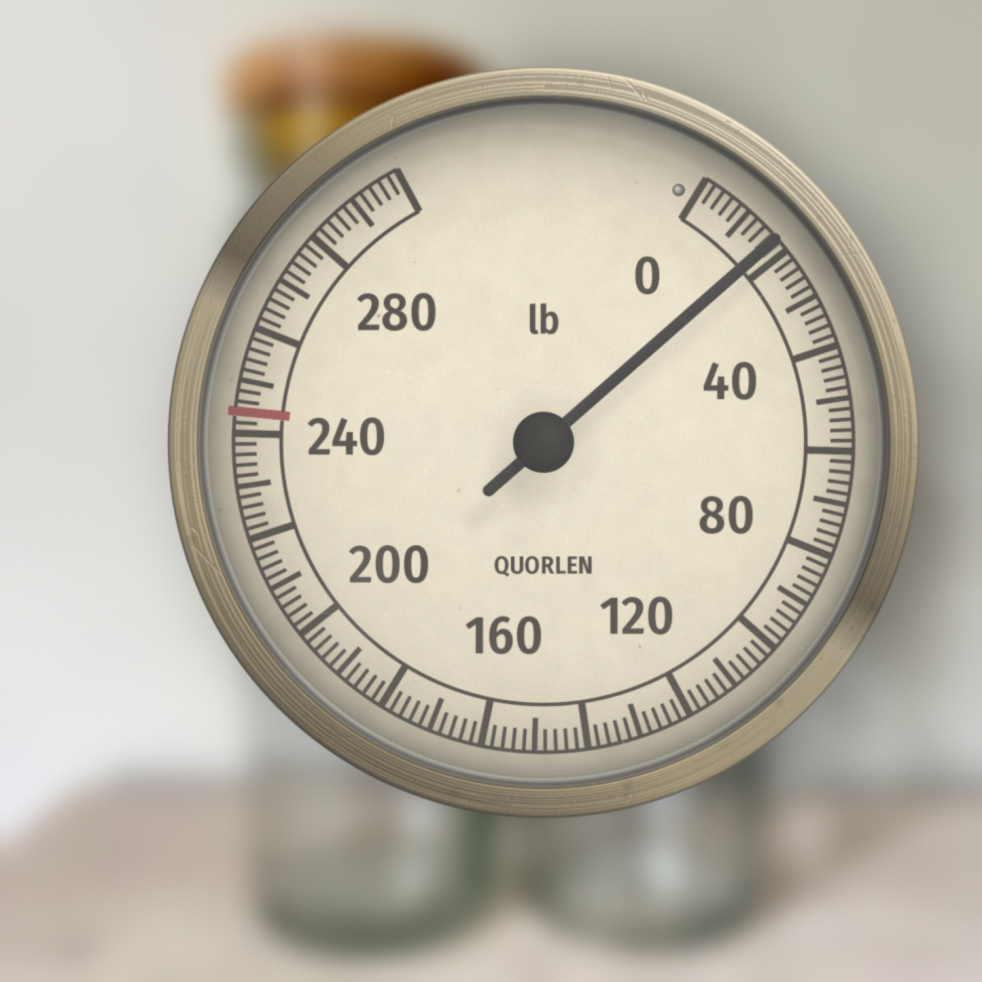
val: 17lb
